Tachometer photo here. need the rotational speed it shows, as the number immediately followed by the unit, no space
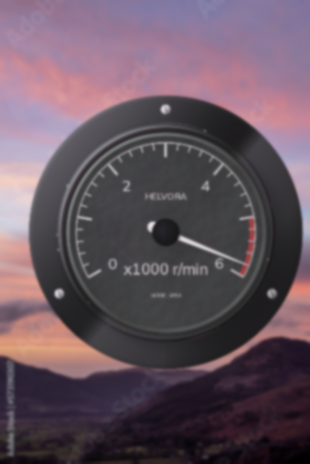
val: 5800rpm
